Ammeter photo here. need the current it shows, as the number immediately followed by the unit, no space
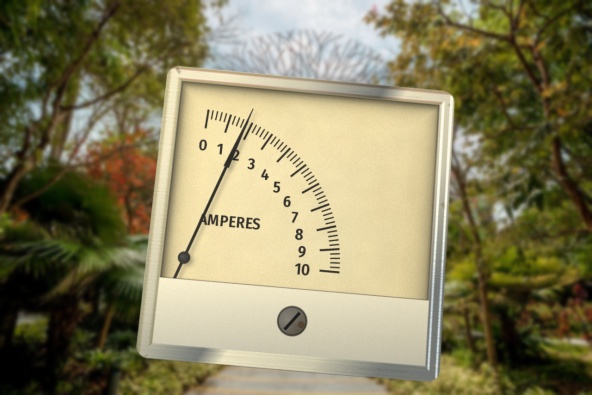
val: 1.8A
